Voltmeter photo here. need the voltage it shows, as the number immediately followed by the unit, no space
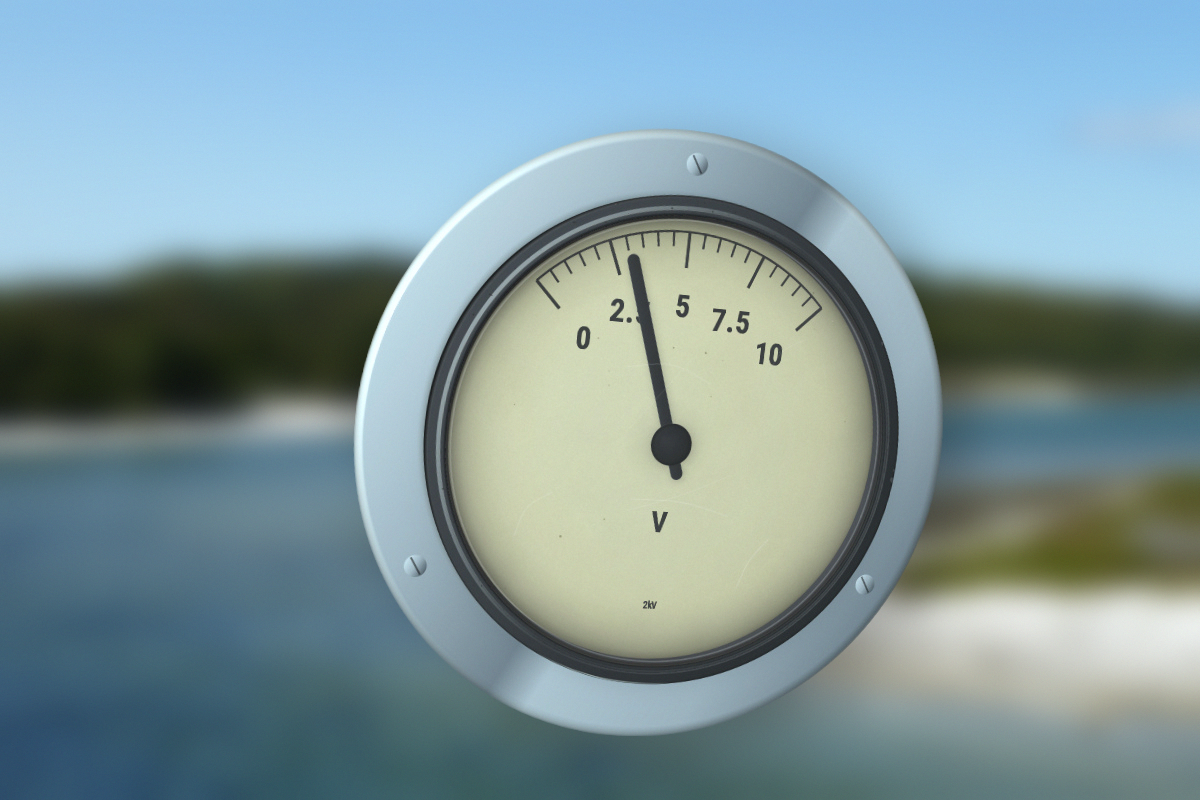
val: 3V
